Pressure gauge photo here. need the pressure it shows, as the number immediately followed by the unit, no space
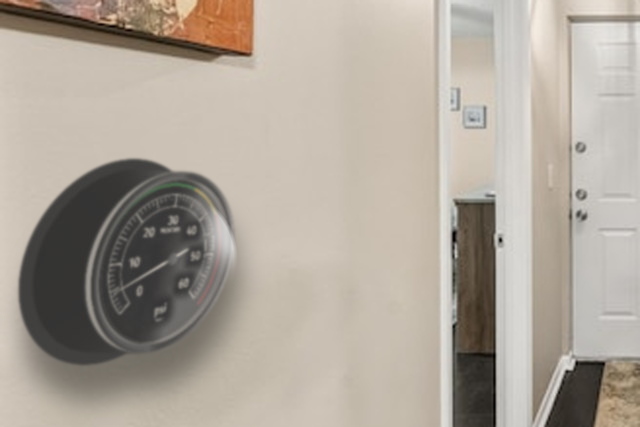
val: 5psi
